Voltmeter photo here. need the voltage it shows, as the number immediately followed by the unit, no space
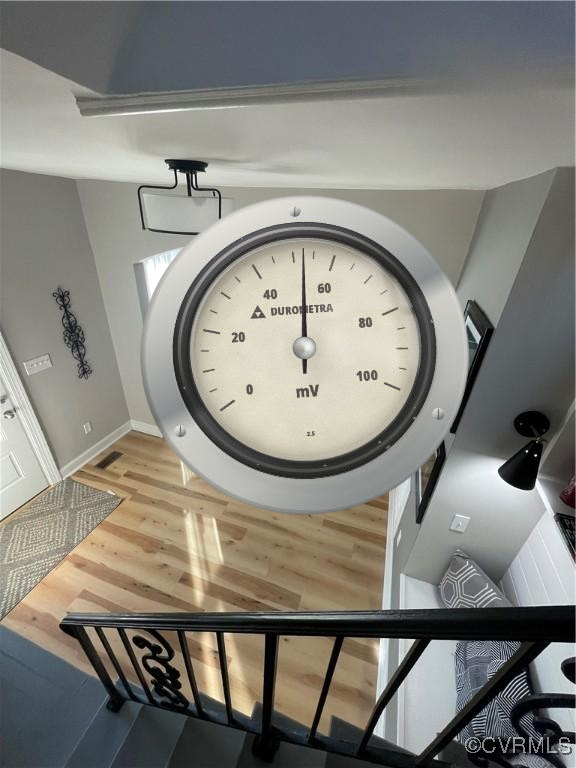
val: 52.5mV
